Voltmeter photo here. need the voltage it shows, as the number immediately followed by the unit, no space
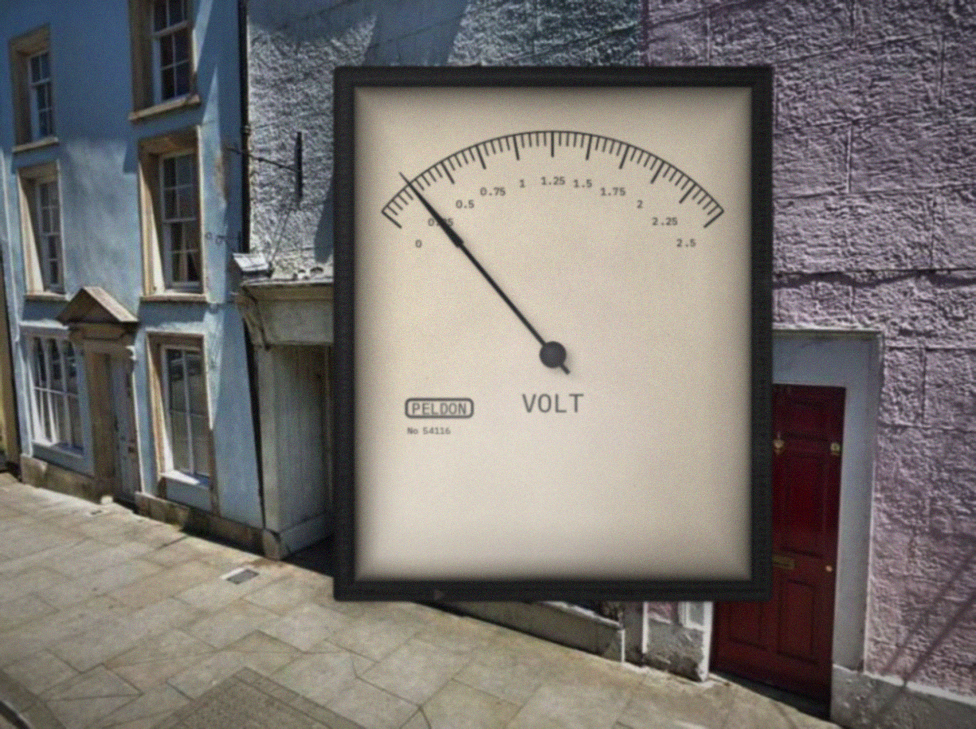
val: 0.25V
